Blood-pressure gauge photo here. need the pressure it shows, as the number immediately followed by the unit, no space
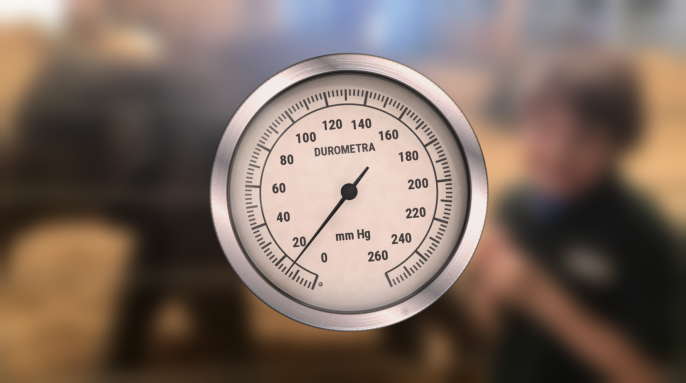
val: 14mmHg
